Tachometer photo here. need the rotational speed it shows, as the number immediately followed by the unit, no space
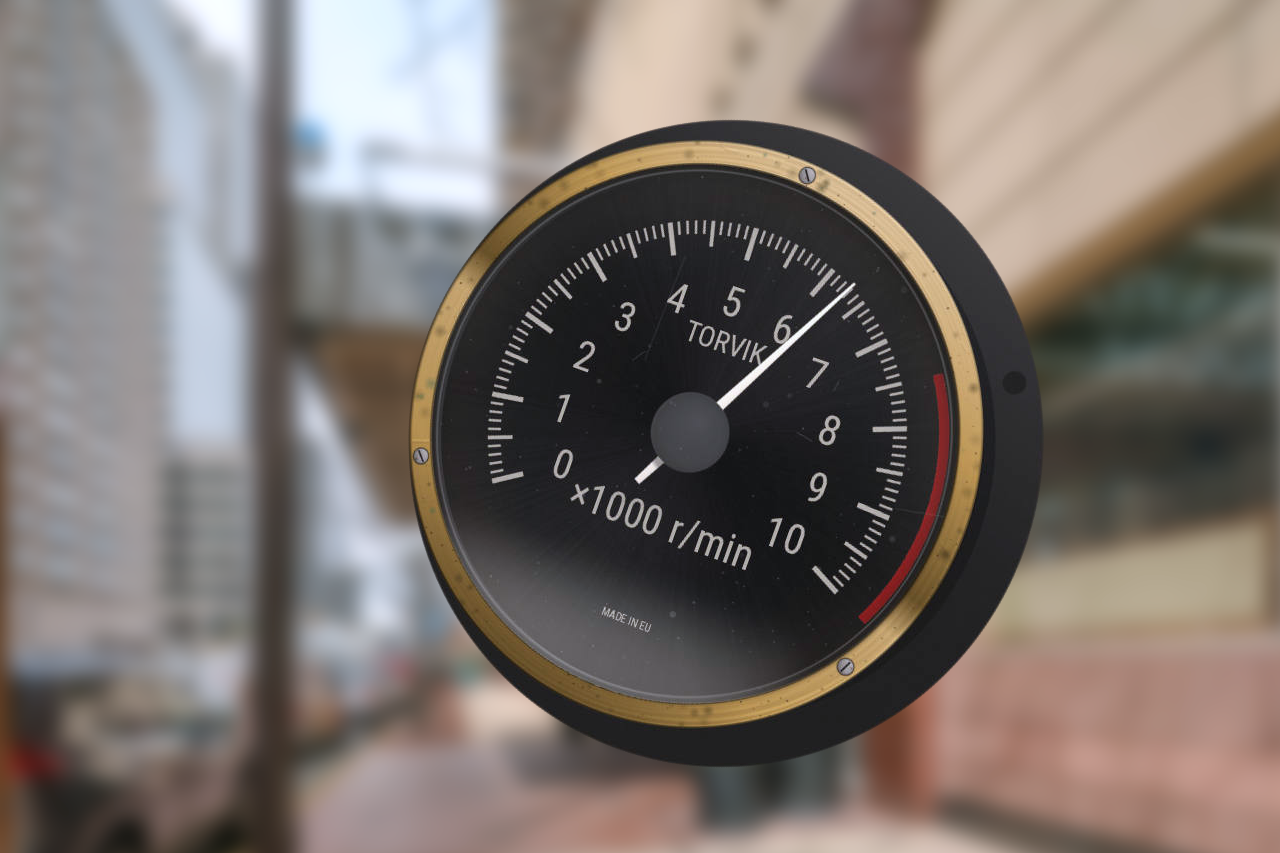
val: 6300rpm
